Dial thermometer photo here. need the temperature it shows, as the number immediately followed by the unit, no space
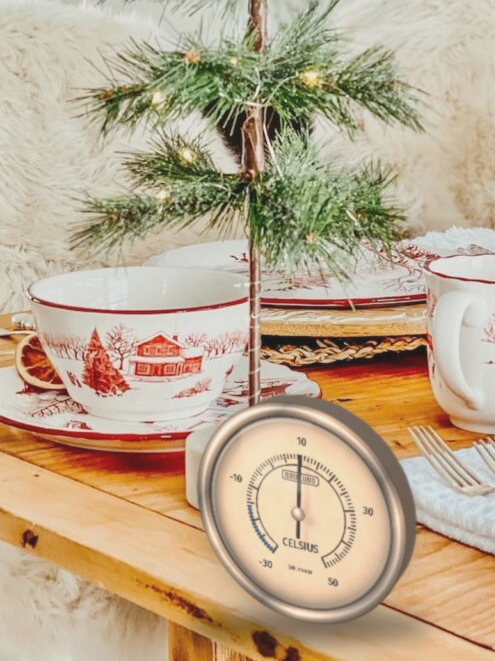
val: 10°C
